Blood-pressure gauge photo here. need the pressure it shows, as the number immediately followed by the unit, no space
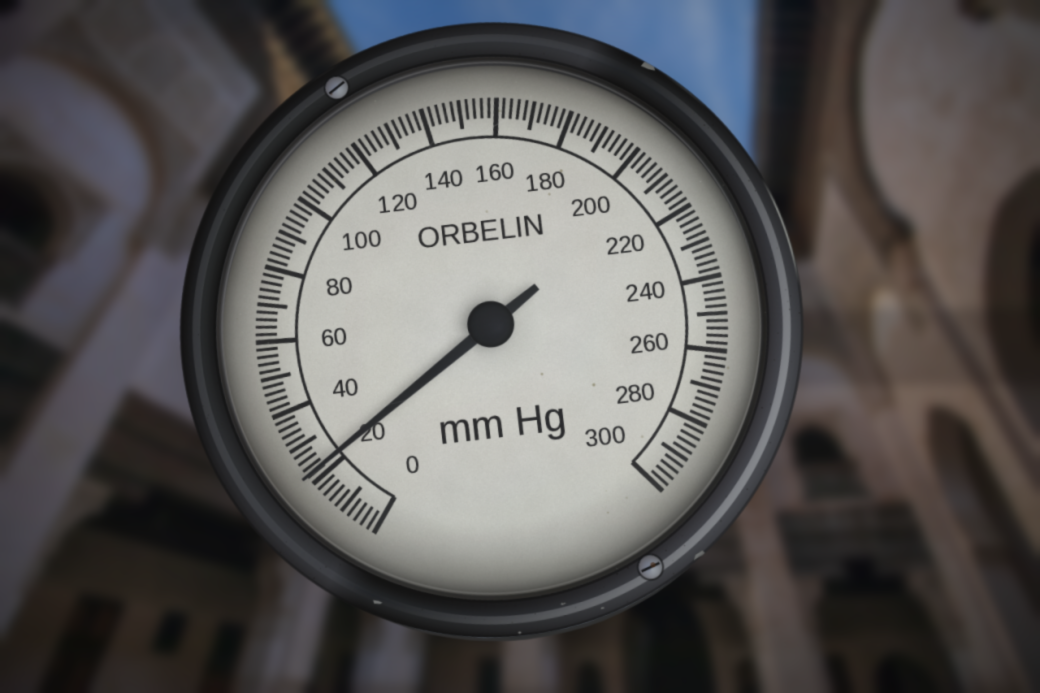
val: 22mmHg
